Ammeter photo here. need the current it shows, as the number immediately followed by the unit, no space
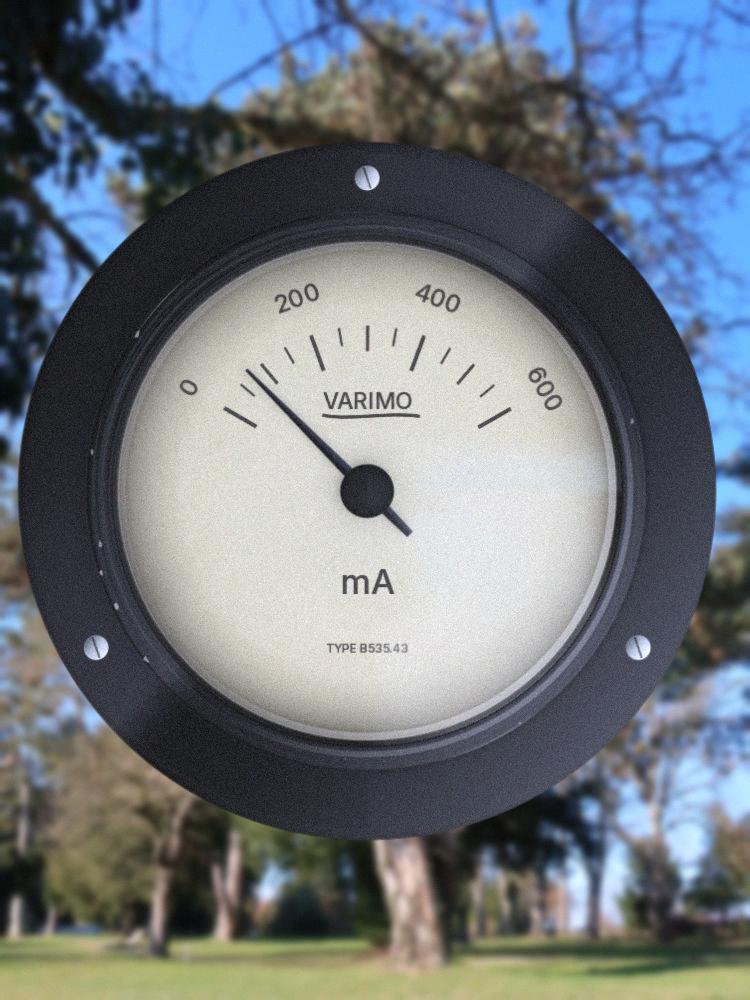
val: 75mA
